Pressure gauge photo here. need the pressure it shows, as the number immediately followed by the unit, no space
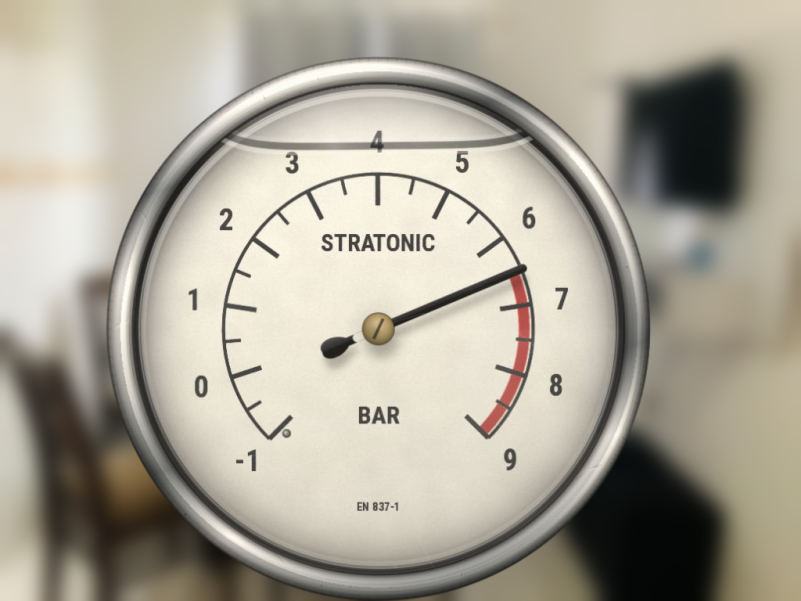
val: 6.5bar
